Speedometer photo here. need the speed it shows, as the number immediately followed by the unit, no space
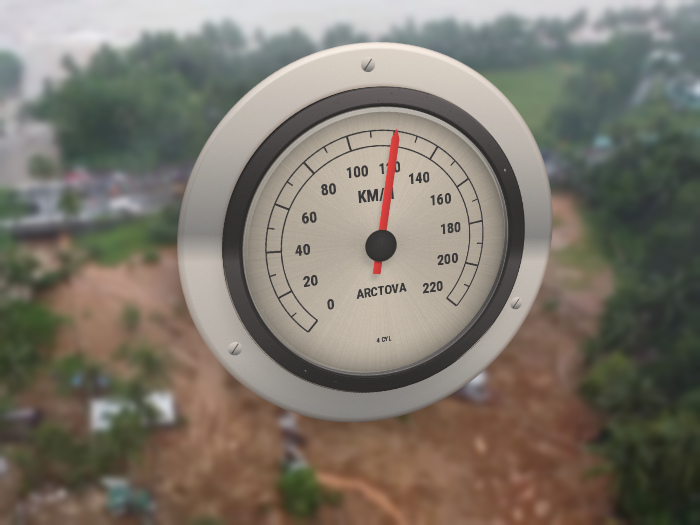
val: 120km/h
